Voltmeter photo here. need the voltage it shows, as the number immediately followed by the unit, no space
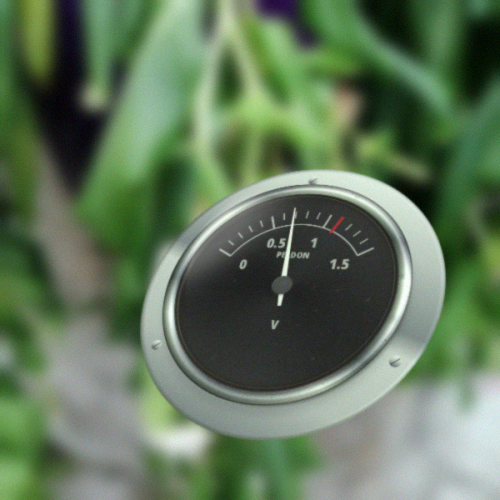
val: 0.7V
